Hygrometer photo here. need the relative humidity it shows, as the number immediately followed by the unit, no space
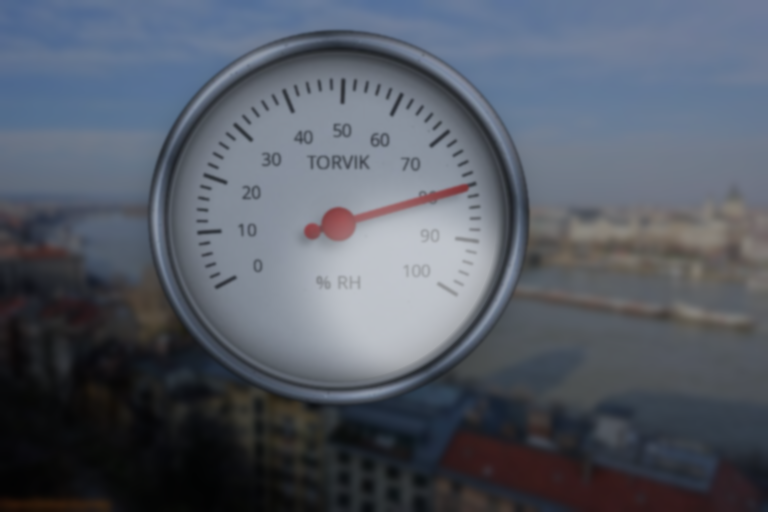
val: 80%
